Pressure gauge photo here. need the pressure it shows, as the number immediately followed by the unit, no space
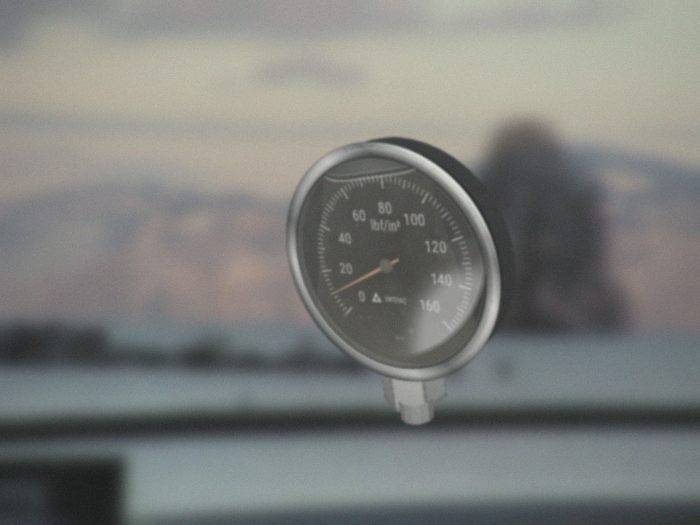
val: 10psi
